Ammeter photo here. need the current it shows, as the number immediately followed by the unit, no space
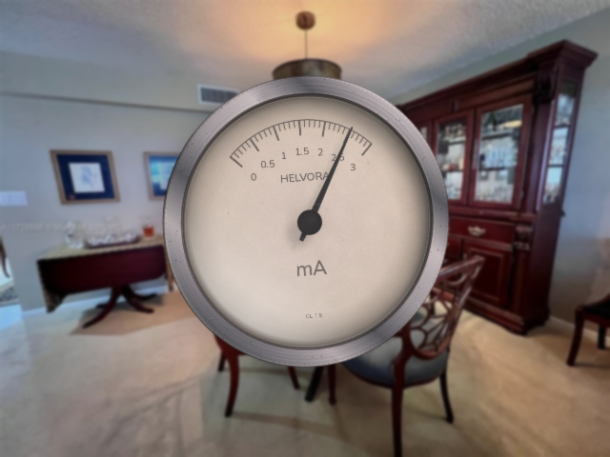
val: 2.5mA
